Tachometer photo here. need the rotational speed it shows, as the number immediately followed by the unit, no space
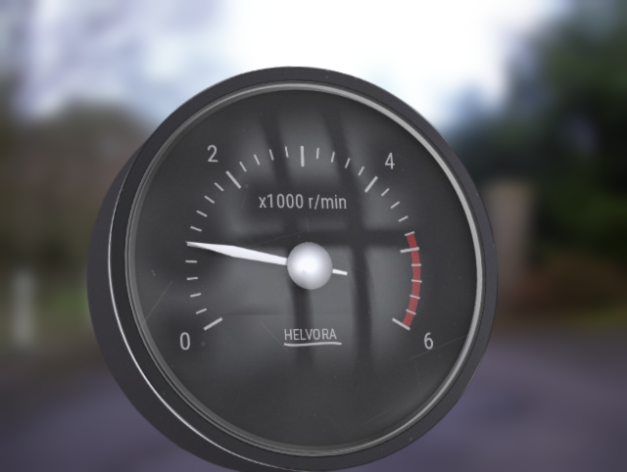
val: 1000rpm
